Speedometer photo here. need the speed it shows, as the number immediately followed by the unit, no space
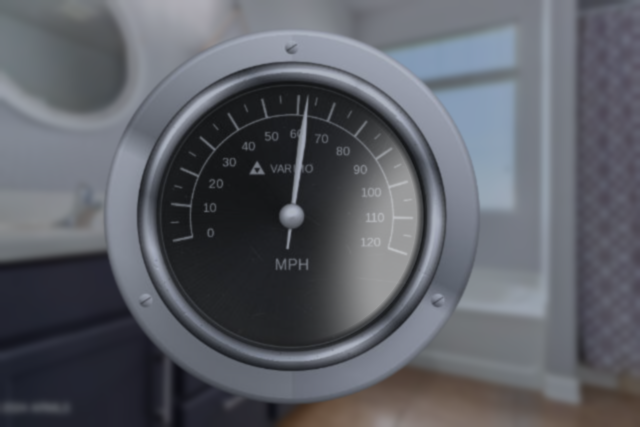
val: 62.5mph
